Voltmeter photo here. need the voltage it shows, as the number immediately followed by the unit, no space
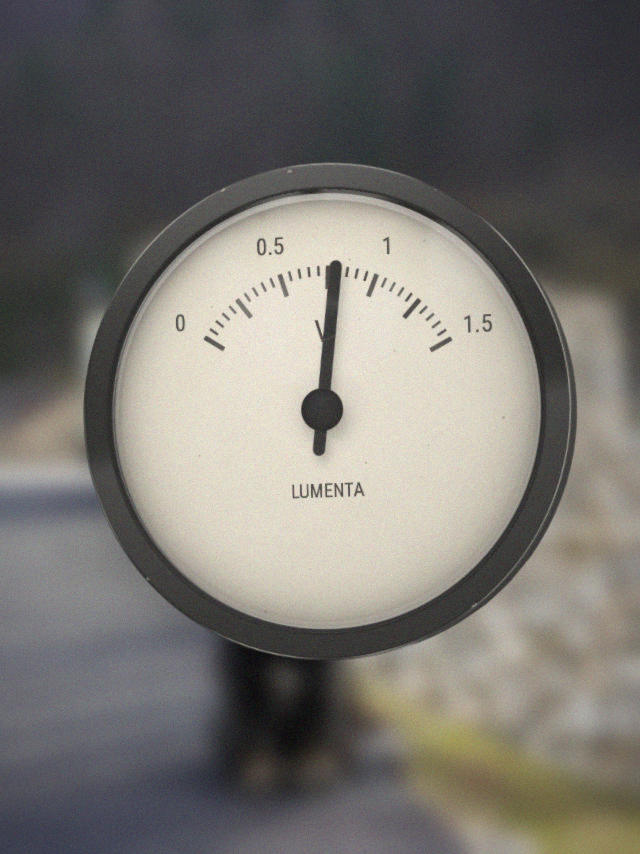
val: 0.8V
